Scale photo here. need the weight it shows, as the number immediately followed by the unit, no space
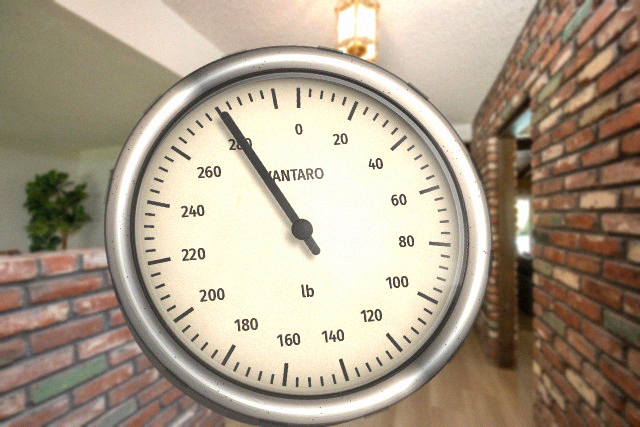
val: 280lb
